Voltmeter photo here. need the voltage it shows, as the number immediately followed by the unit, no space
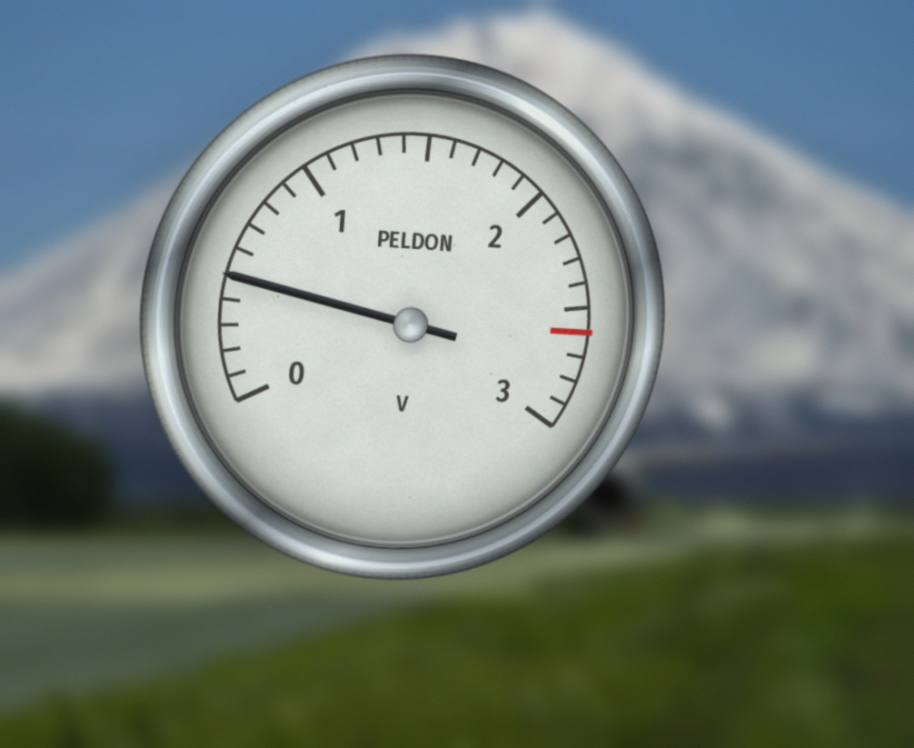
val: 0.5V
